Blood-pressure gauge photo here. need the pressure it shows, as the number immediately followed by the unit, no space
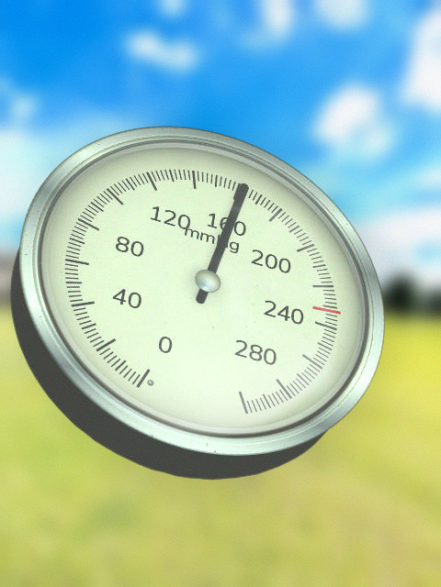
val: 162mmHg
